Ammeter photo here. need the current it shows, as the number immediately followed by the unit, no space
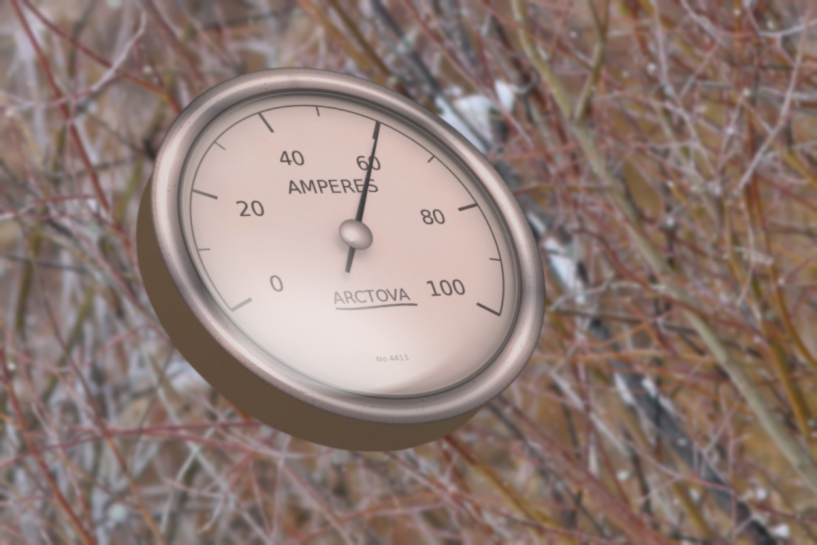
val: 60A
